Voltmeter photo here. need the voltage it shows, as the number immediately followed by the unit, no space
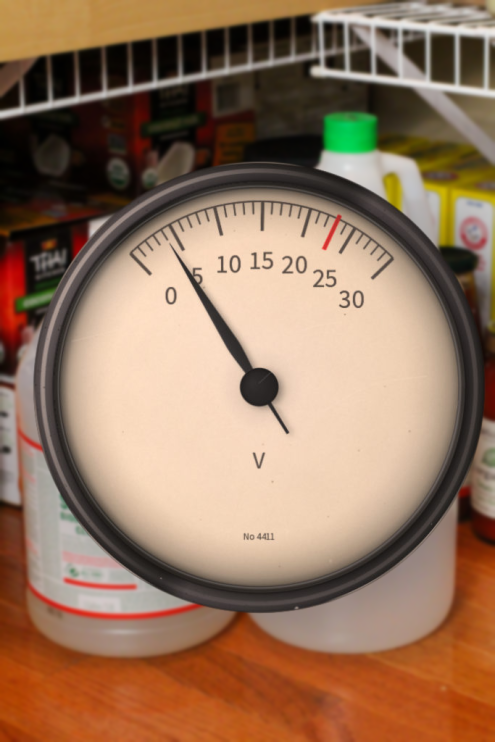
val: 4V
